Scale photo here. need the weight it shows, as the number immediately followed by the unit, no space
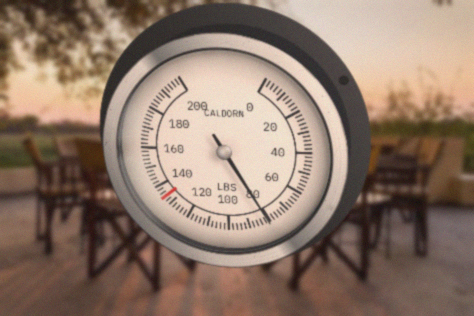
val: 80lb
